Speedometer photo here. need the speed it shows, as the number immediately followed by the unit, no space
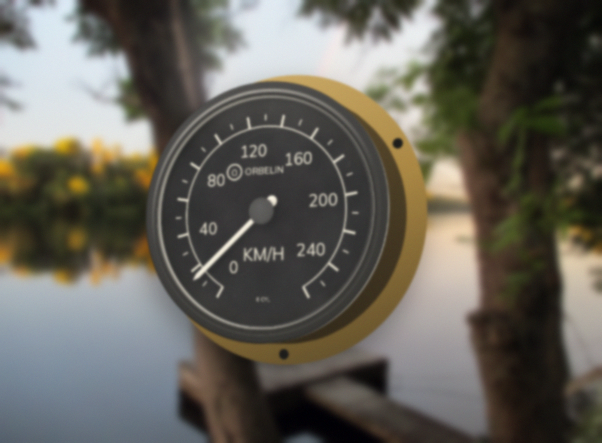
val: 15km/h
